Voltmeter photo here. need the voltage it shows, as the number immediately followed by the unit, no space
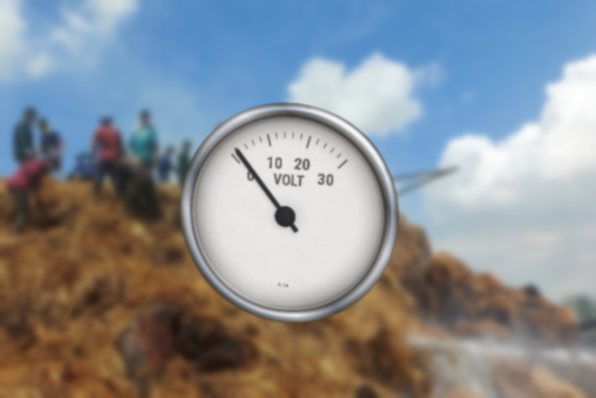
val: 2V
